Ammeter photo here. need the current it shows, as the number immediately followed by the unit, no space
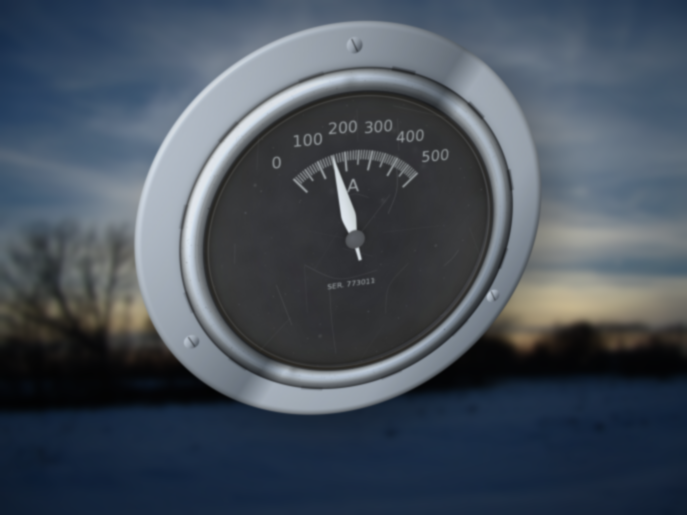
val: 150A
